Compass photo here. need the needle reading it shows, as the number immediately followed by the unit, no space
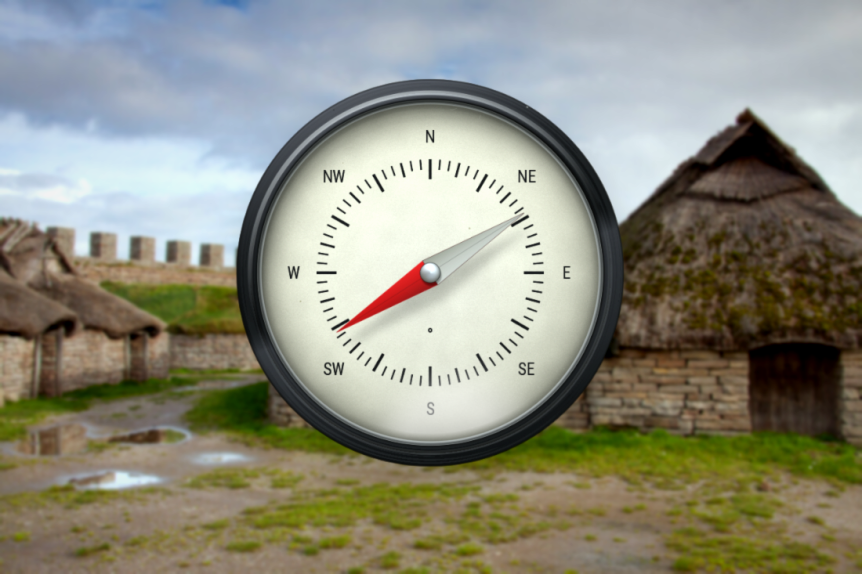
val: 237.5°
